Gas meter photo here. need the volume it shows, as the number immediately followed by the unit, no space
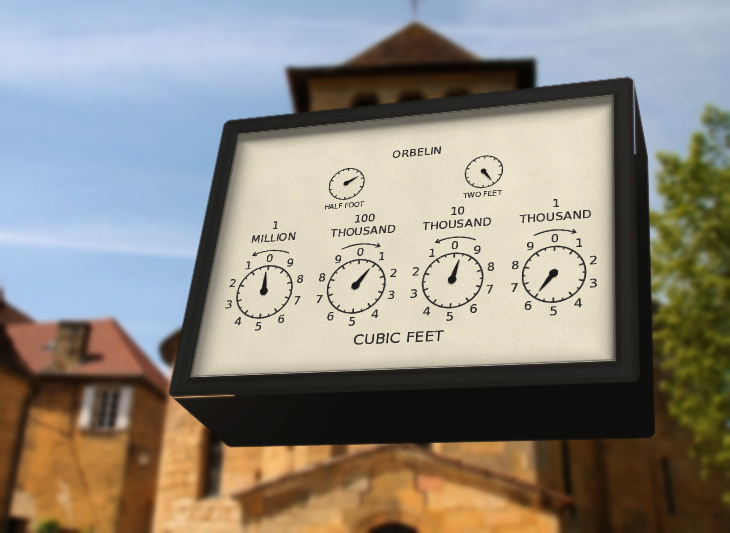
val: 9600ft³
